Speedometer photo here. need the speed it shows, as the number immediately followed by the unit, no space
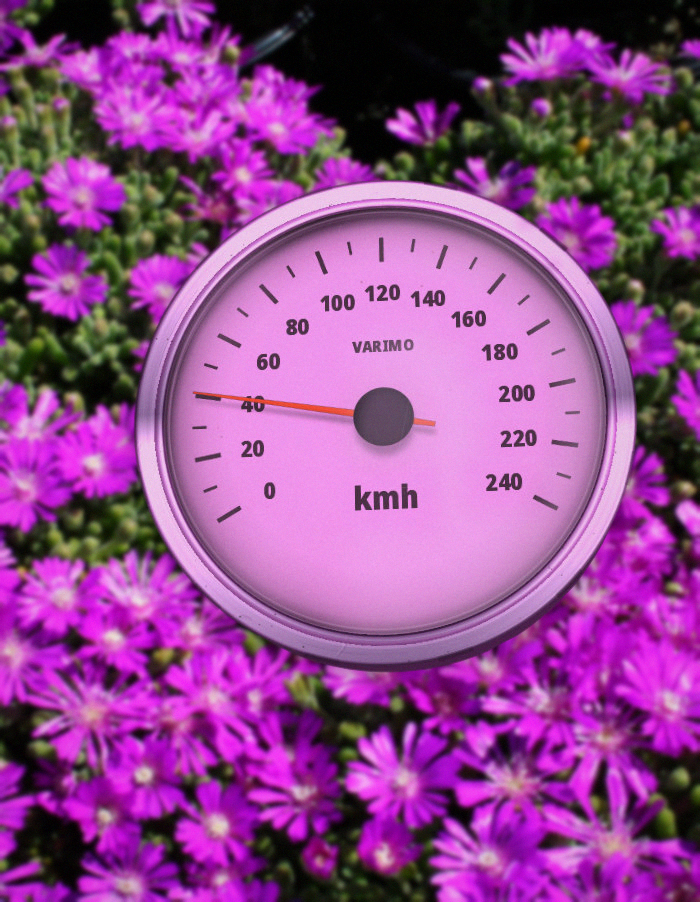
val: 40km/h
